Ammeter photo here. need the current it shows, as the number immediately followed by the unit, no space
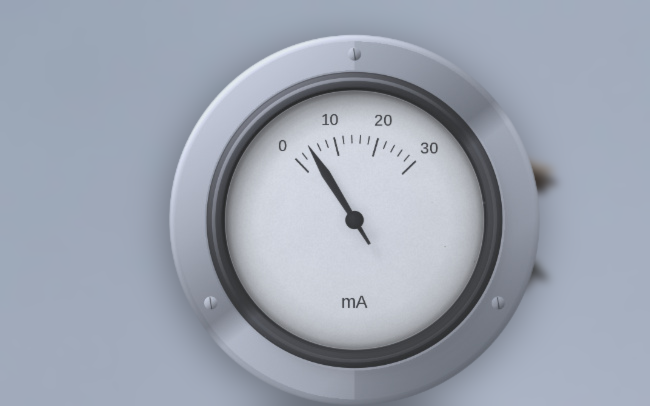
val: 4mA
